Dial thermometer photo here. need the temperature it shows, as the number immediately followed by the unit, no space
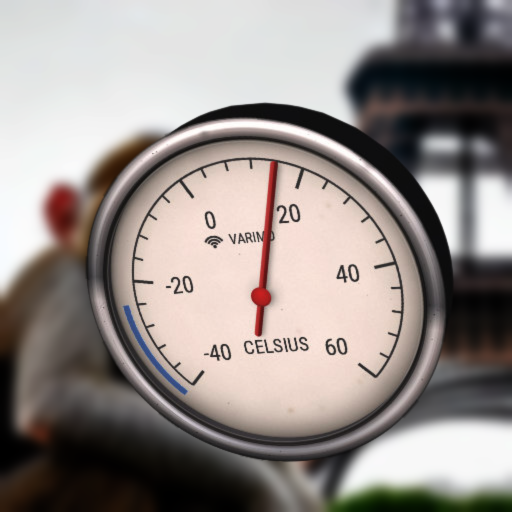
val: 16°C
